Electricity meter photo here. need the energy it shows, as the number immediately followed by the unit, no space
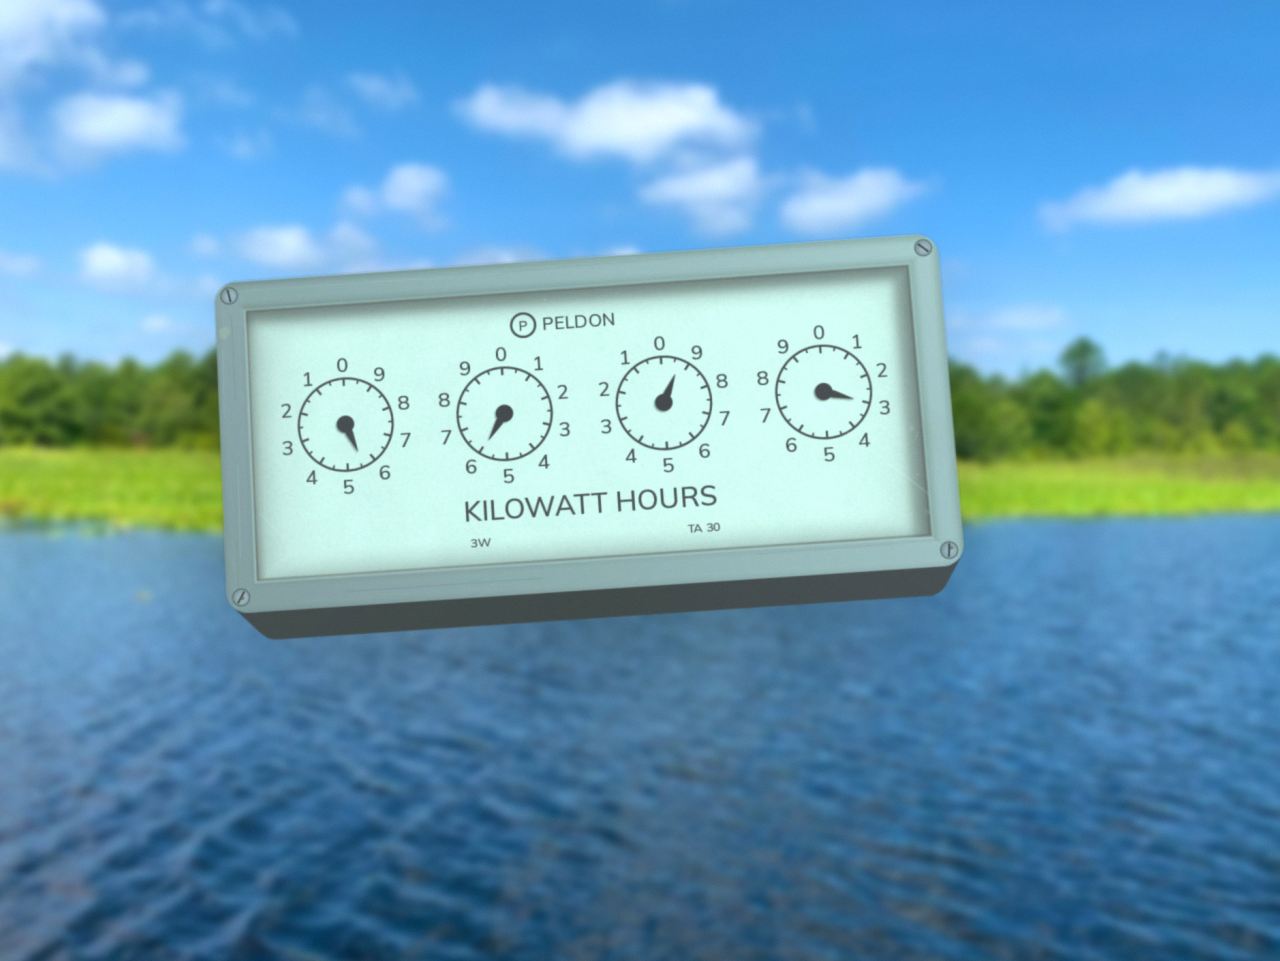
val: 5593kWh
